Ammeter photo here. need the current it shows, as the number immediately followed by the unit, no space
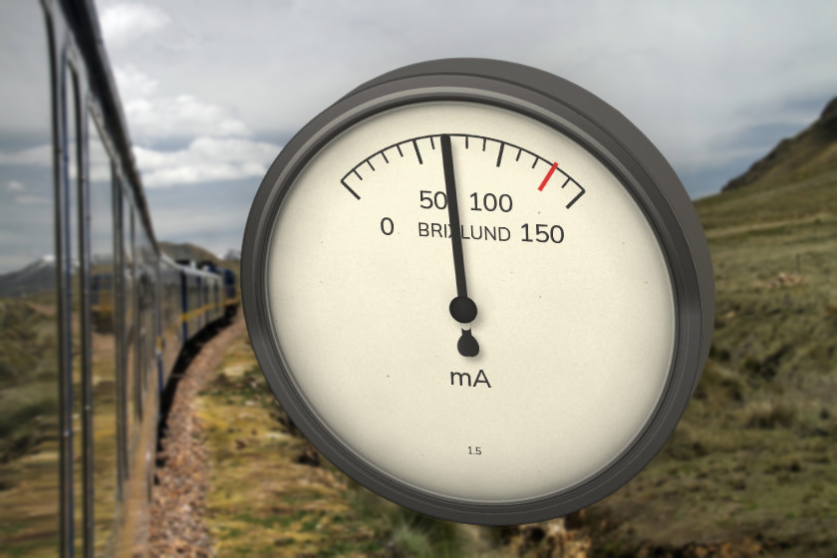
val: 70mA
